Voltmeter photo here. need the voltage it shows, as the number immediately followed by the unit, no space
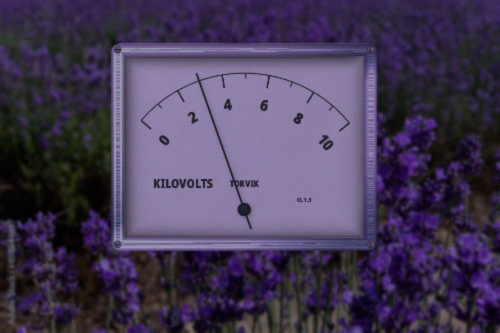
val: 3kV
